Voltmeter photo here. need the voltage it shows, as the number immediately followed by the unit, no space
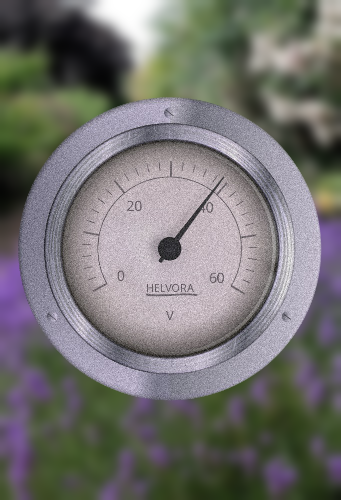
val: 39V
